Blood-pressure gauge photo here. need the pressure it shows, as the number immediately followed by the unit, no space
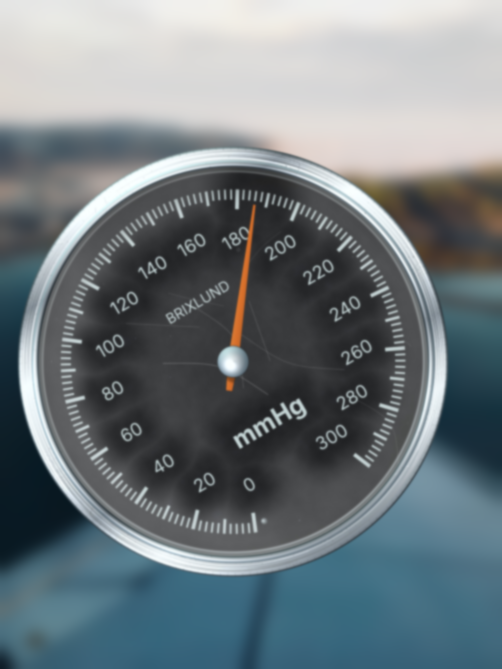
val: 186mmHg
